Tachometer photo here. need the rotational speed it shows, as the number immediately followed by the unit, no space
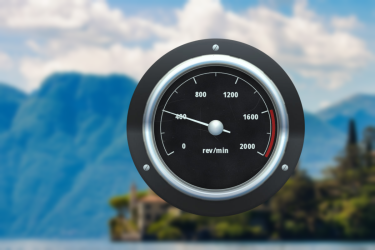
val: 400rpm
